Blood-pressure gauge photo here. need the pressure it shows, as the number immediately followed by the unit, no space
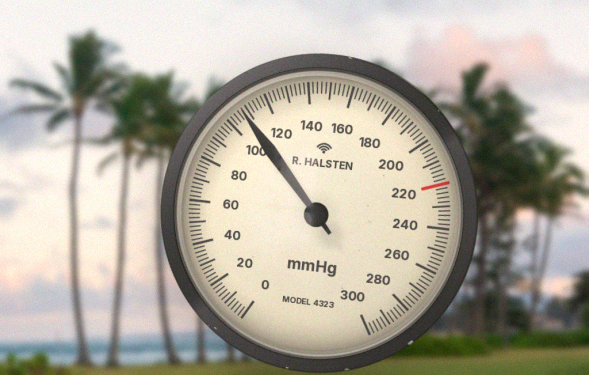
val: 108mmHg
